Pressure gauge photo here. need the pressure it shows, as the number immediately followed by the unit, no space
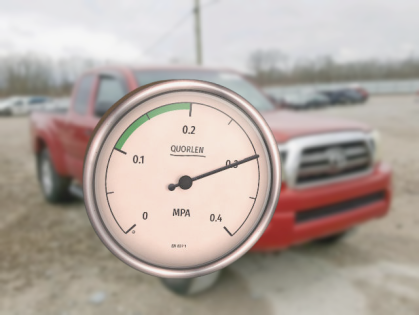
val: 0.3MPa
